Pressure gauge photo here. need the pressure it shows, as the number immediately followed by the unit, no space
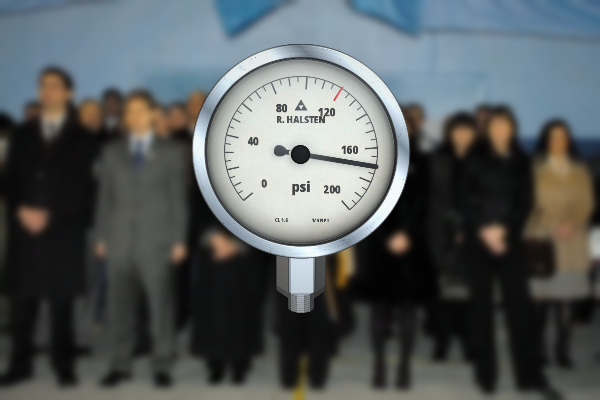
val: 170psi
